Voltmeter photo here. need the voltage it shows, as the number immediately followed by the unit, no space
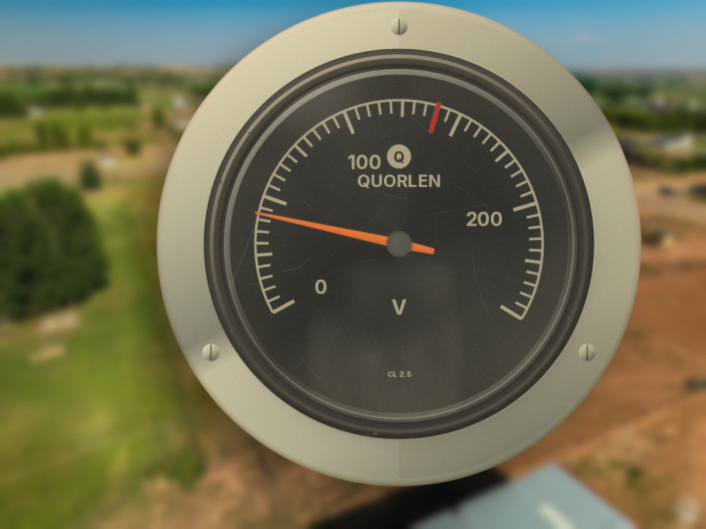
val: 42.5V
